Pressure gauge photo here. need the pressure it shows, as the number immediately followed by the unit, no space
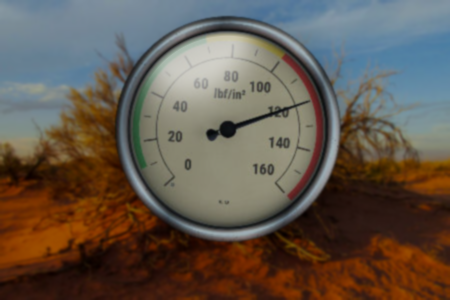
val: 120psi
